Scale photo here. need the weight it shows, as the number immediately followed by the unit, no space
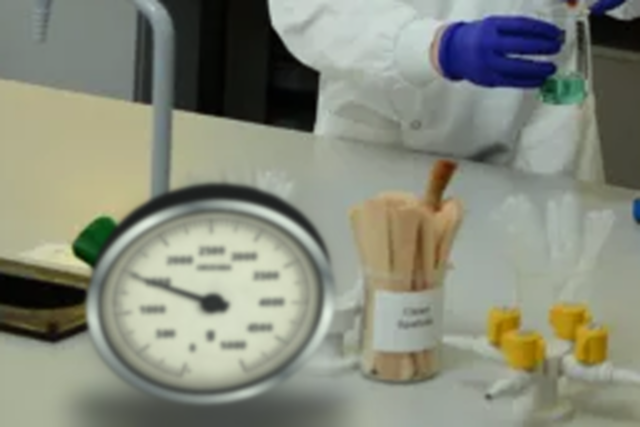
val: 1500g
